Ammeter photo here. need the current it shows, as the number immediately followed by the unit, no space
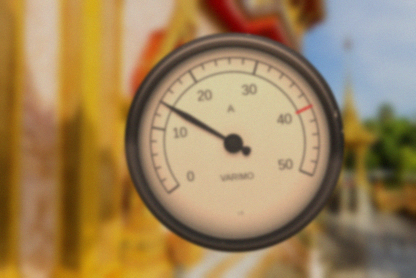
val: 14A
